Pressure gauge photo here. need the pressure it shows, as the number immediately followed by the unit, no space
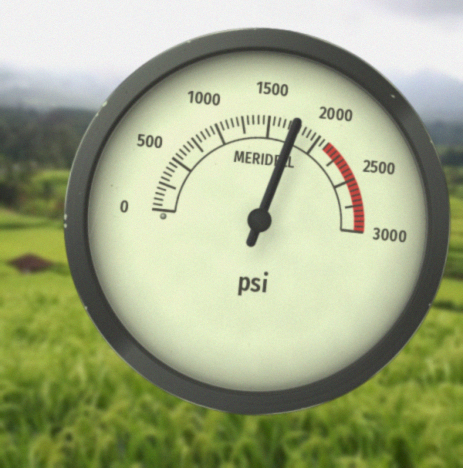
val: 1750psi
